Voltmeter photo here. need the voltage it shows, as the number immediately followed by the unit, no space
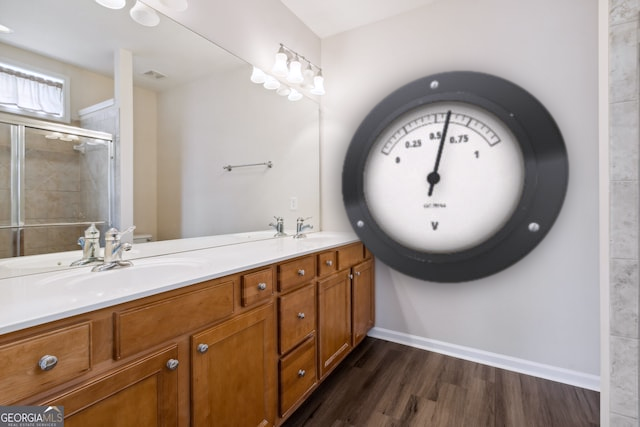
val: 0.6V
